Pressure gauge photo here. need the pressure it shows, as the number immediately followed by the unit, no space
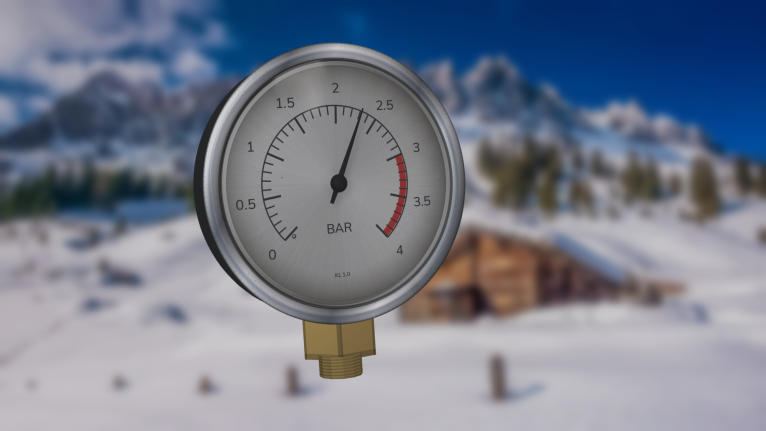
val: 2.3bar
